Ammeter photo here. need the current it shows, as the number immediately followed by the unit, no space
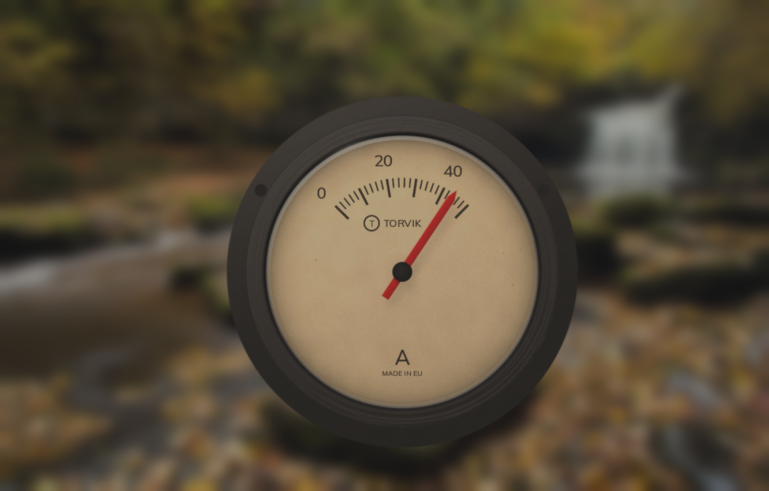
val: 44A
